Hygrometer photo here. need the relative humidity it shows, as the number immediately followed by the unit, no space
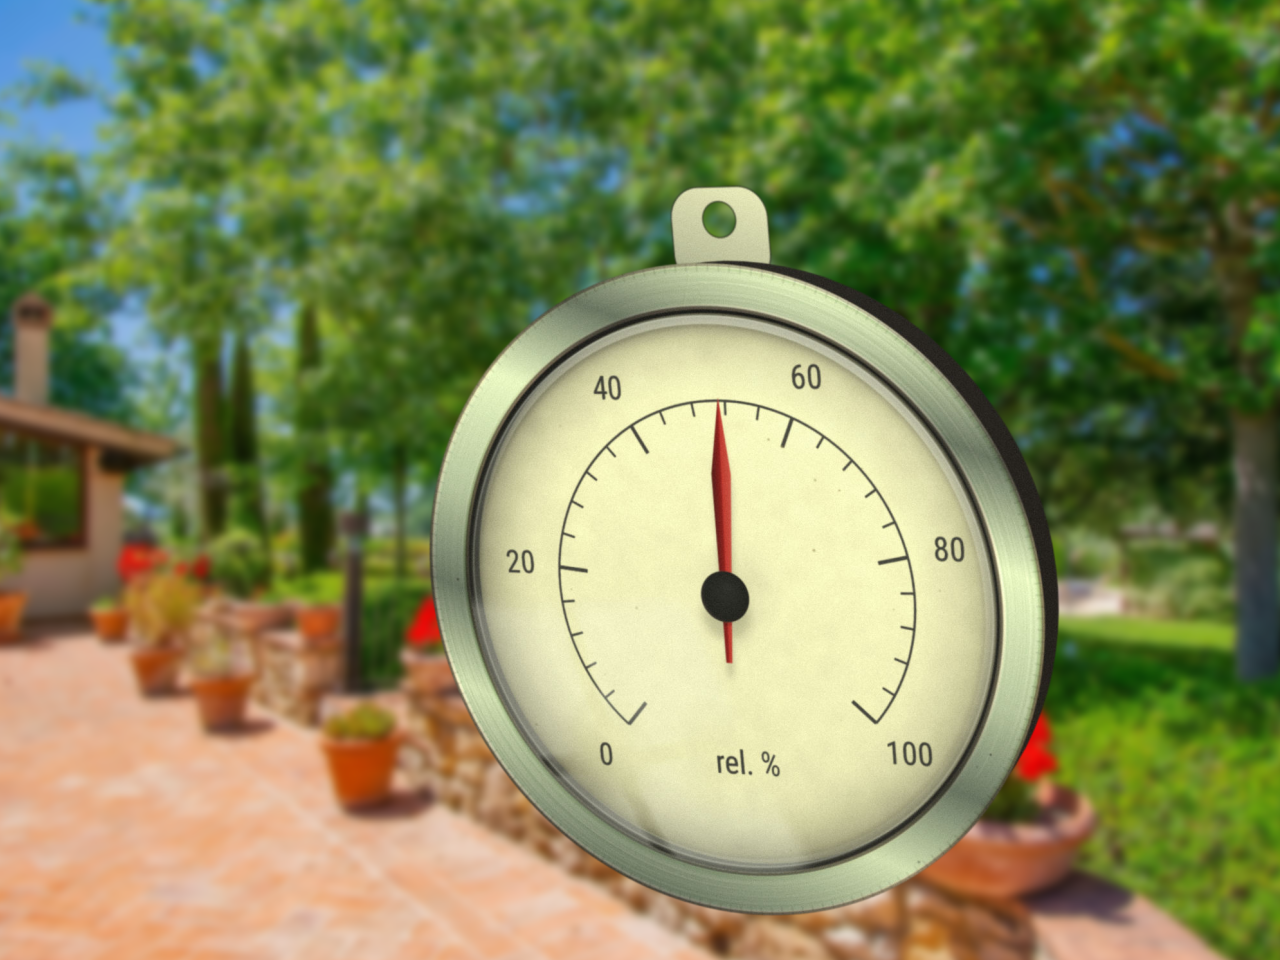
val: 52%
